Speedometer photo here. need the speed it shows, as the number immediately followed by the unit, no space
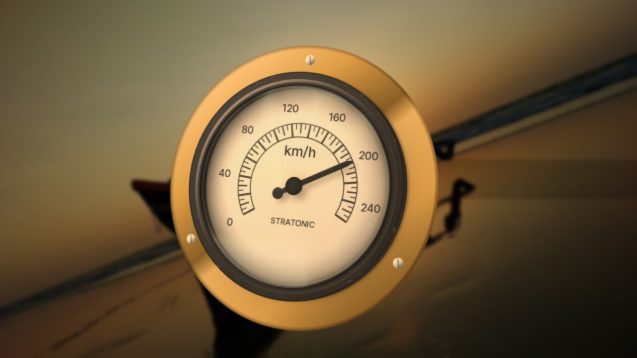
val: 200km/h
